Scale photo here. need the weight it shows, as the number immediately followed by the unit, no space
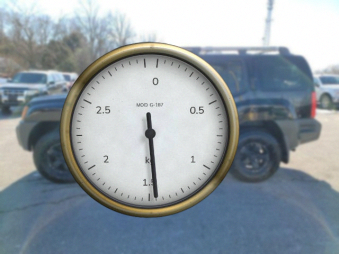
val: 1.45kg
